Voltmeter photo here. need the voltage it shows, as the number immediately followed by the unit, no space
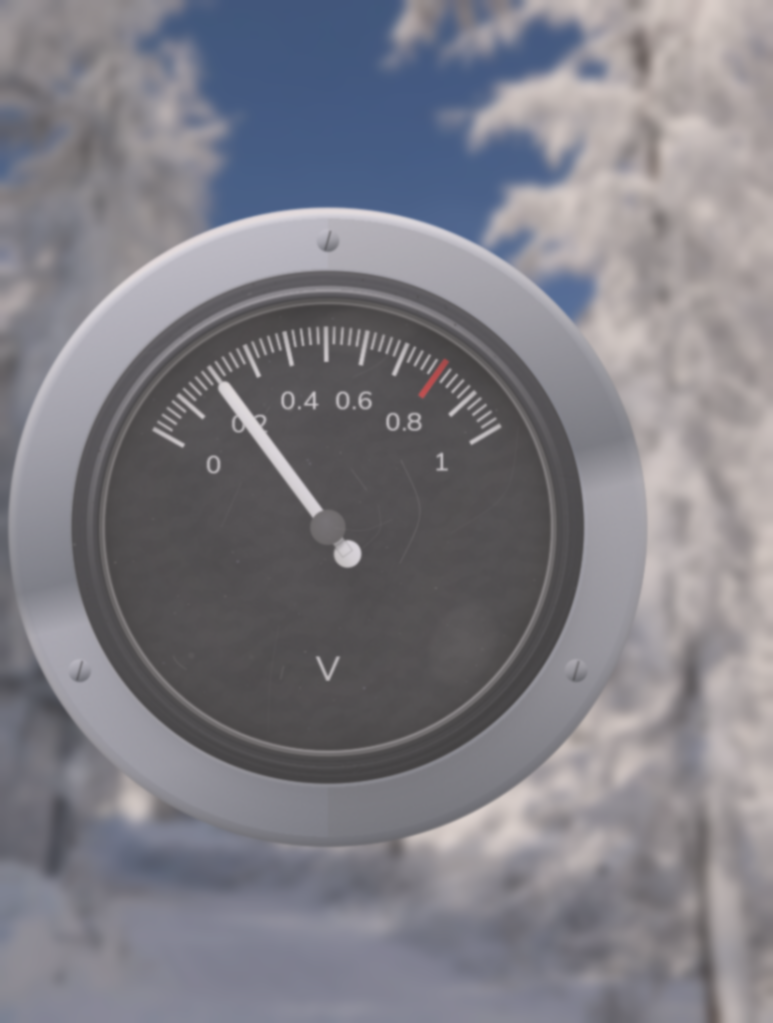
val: 0.2V
